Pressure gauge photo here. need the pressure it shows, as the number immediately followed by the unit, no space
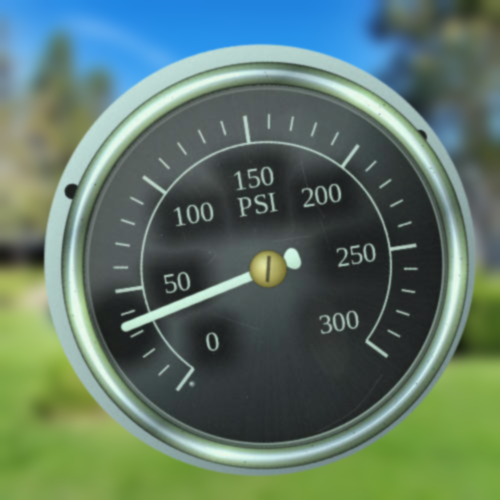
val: 35psi
